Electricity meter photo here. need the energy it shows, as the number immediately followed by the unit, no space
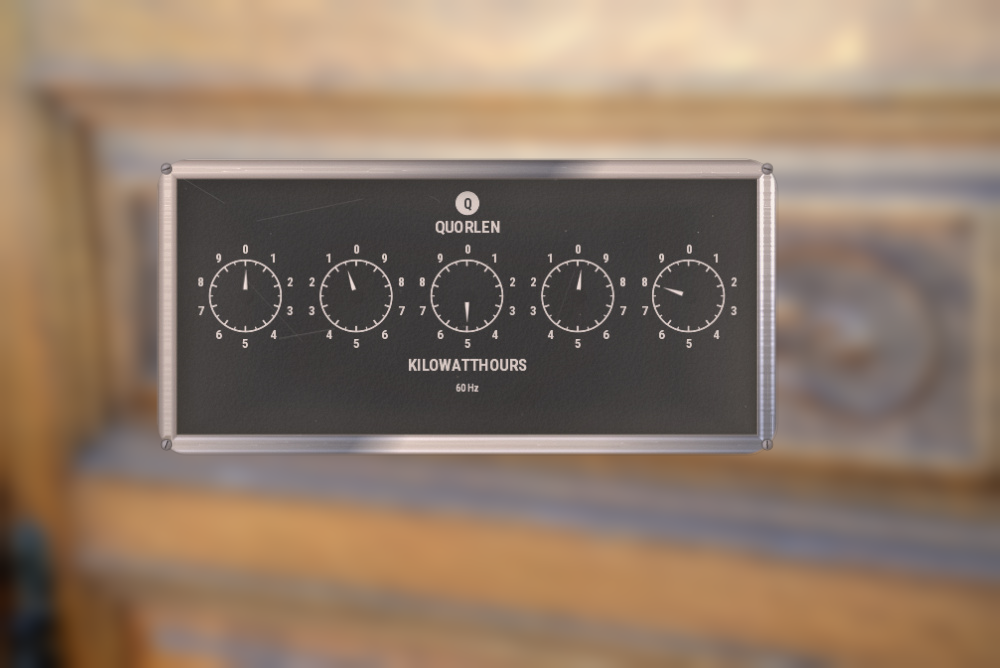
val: 498kWh
